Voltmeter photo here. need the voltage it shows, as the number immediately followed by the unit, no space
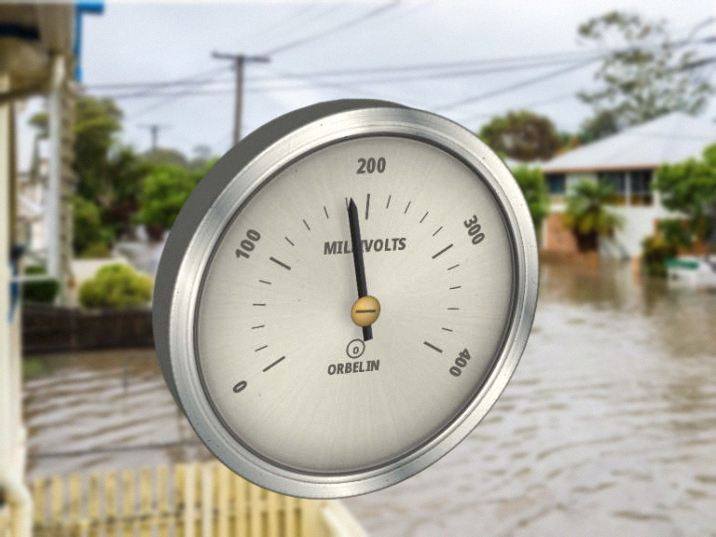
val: 180mV
